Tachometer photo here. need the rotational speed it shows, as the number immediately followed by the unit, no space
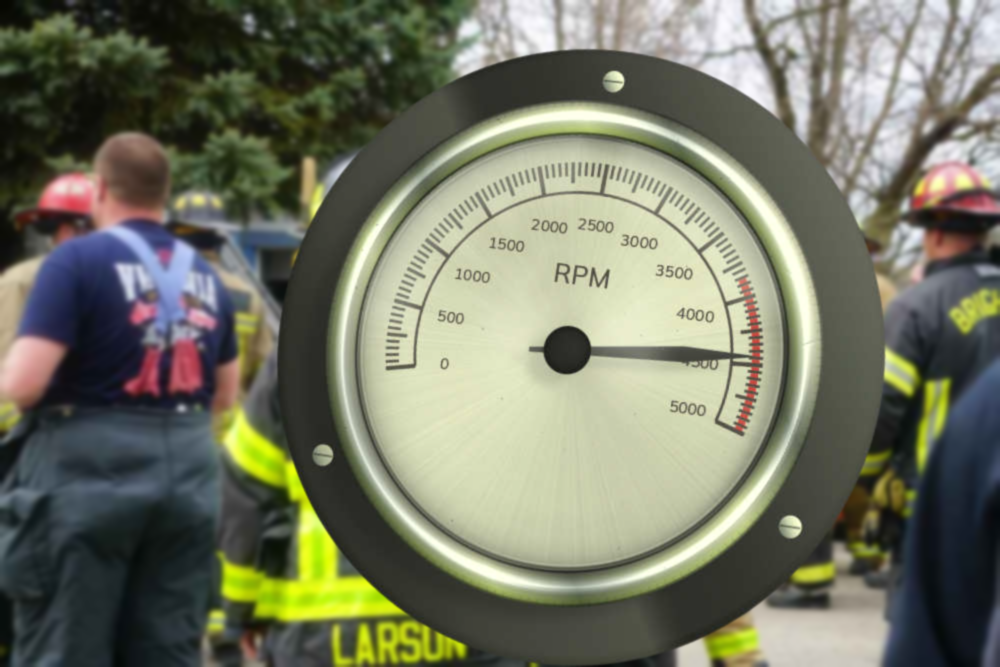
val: 4450rpm
